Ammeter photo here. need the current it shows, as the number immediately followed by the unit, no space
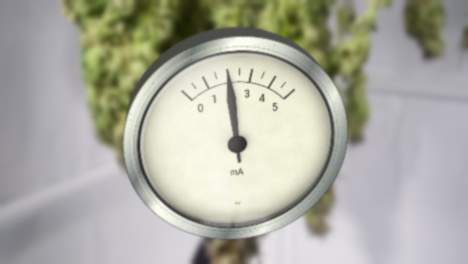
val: 2mA
